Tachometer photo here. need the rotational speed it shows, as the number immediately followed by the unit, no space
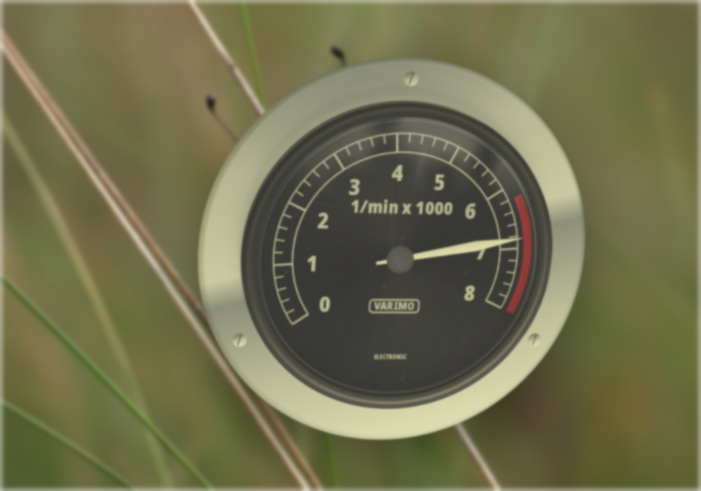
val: 6800rpm
